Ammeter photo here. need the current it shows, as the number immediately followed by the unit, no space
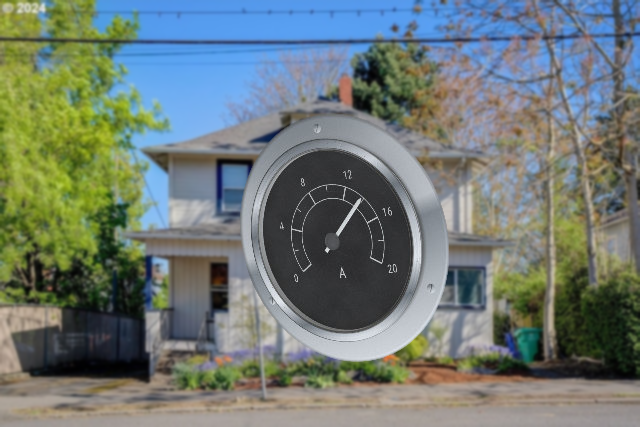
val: 14A
